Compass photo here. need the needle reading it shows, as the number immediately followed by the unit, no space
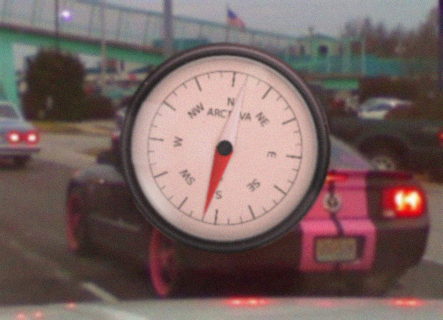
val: 190°
